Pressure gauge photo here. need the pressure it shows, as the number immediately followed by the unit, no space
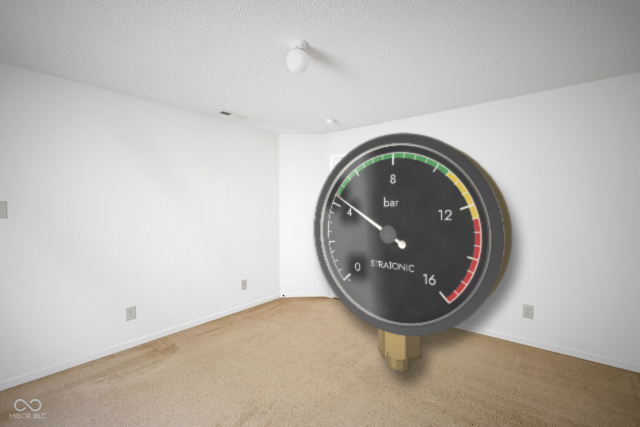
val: 4.5bar
